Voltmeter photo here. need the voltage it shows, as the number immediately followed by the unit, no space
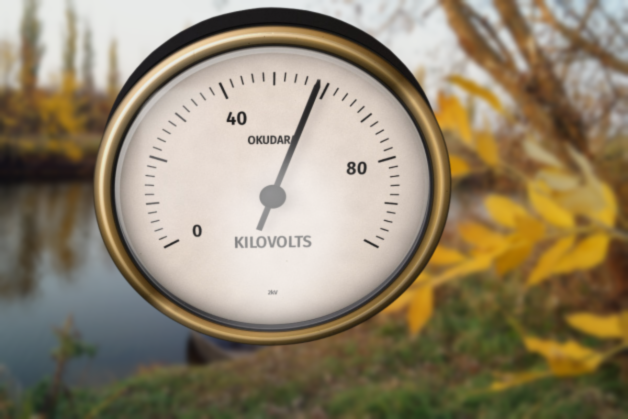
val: 58kV
